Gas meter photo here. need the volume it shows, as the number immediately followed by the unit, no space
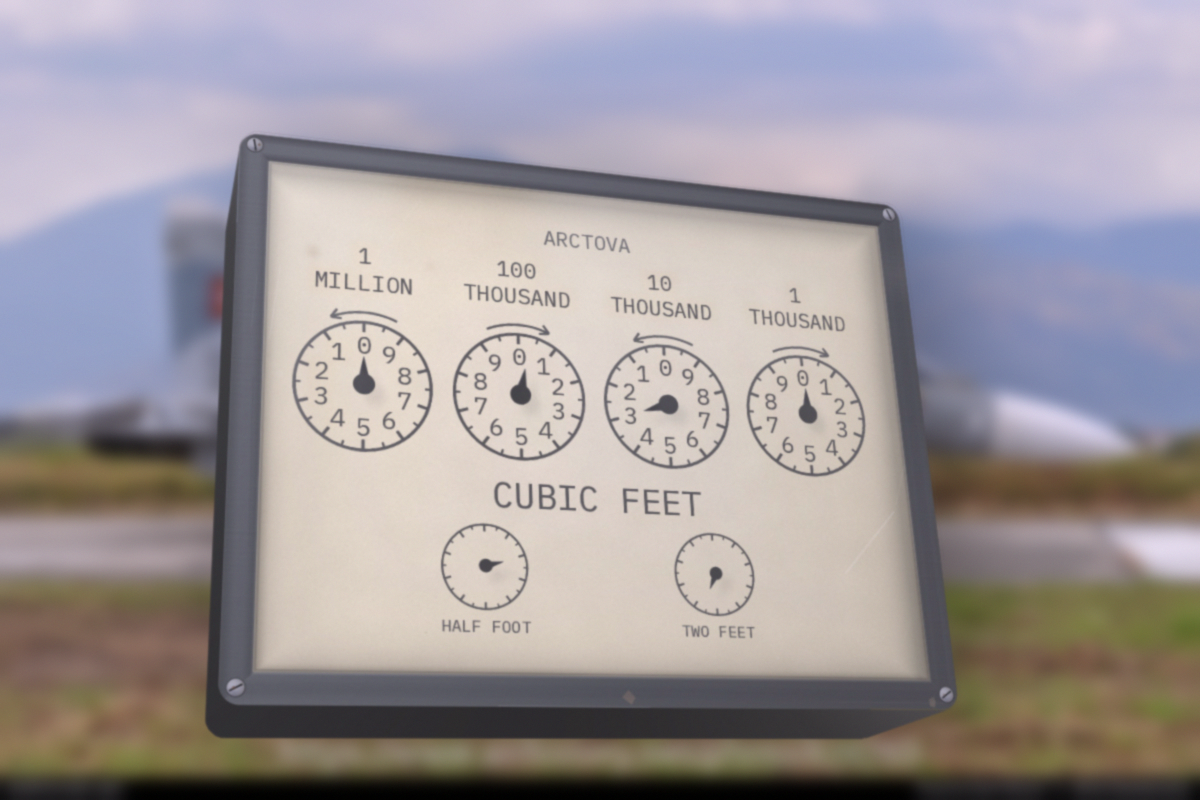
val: 3000ft³
